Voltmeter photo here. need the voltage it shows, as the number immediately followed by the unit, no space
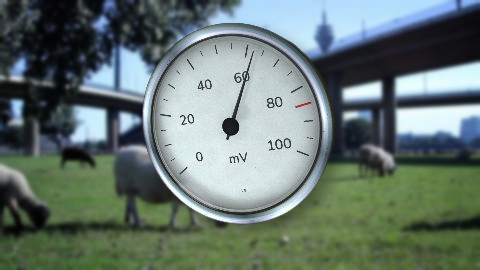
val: 62.5mV
